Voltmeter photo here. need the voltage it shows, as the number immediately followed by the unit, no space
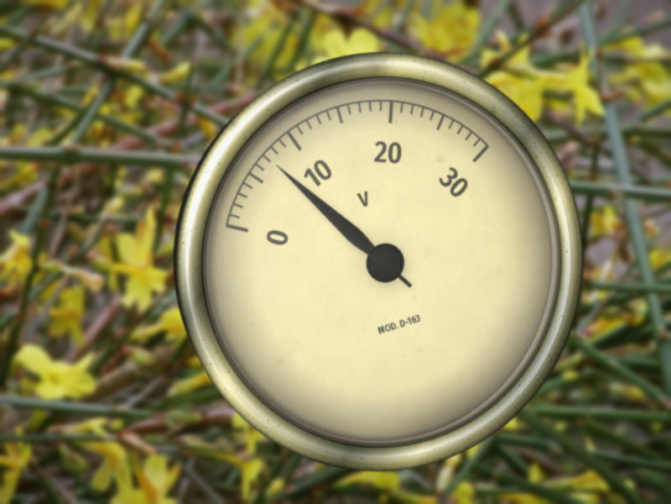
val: 7V
